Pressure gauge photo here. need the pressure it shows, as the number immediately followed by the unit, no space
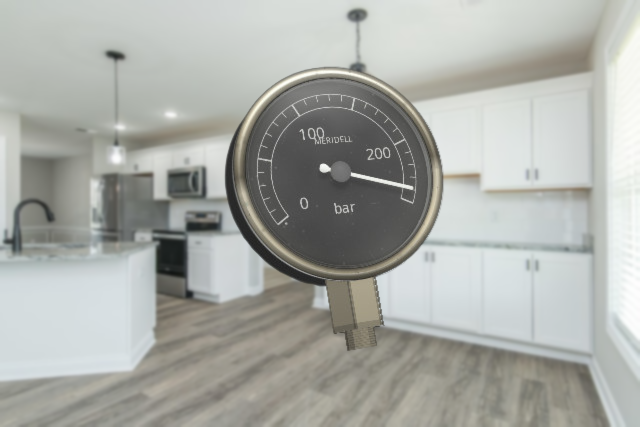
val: 240bar
